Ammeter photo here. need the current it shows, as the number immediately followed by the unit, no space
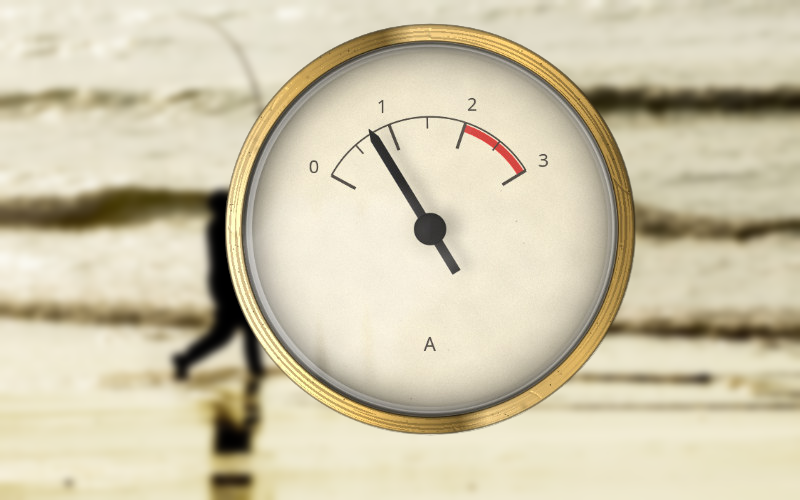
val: 0.75A
